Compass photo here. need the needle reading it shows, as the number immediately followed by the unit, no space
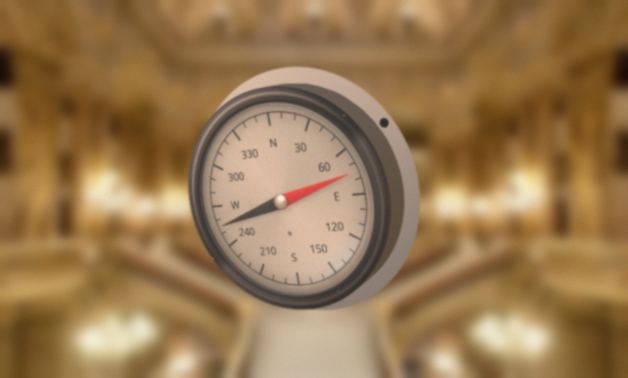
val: 75°
